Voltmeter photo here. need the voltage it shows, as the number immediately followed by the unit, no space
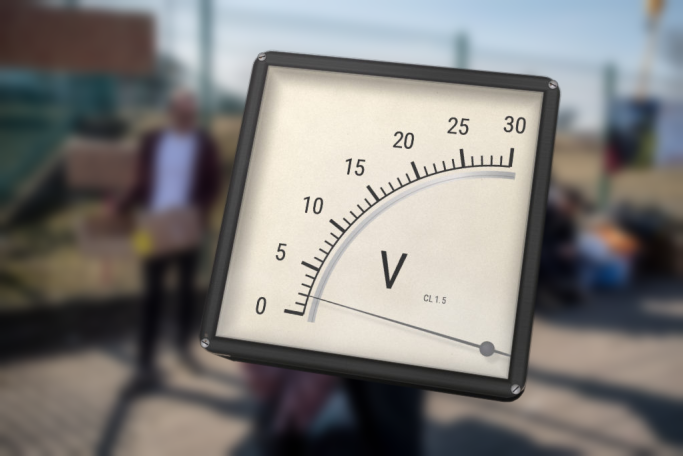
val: 2V
